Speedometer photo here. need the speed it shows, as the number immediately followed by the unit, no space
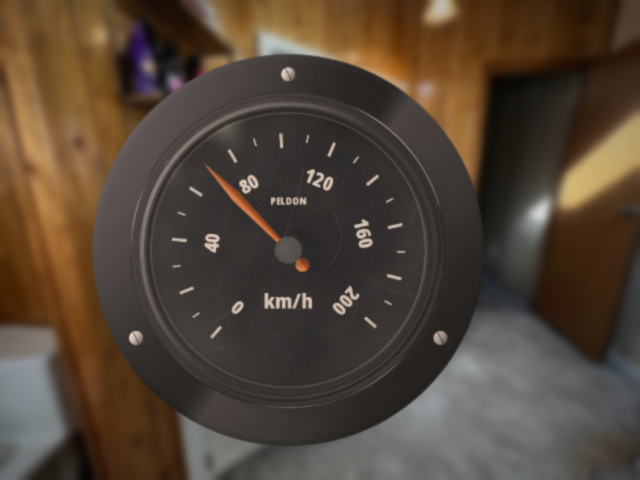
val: 70km/h
